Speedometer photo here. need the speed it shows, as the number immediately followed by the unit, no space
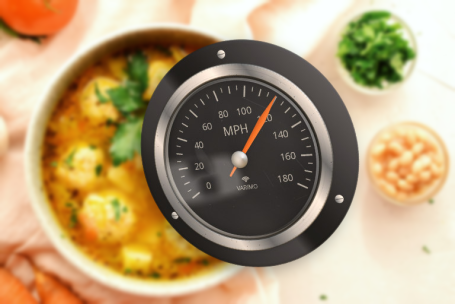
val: 120mph
